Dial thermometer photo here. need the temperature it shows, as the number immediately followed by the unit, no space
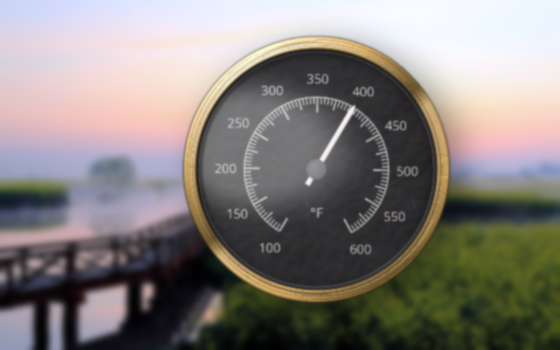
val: 400°F
